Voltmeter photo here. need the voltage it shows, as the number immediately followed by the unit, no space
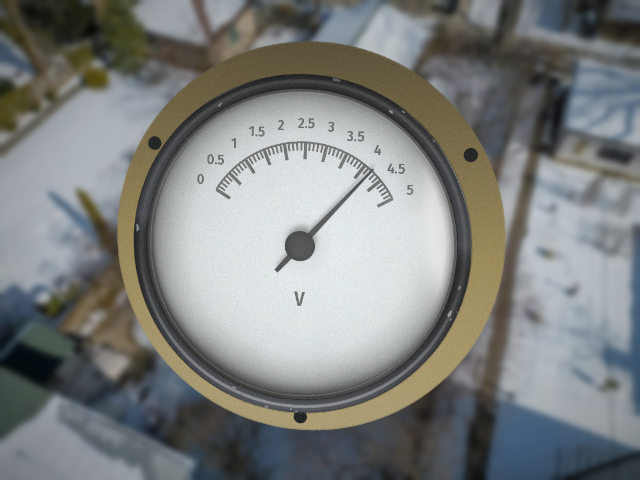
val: 4.2V
